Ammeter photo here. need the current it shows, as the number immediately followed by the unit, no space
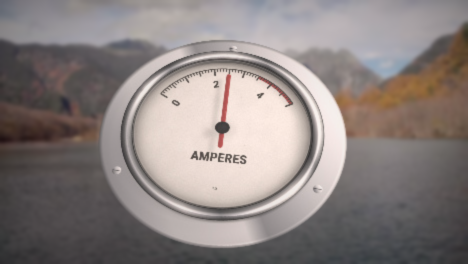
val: 2.5A
